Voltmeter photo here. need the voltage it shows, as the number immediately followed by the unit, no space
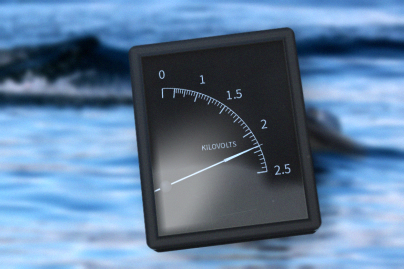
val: 2.2kV
